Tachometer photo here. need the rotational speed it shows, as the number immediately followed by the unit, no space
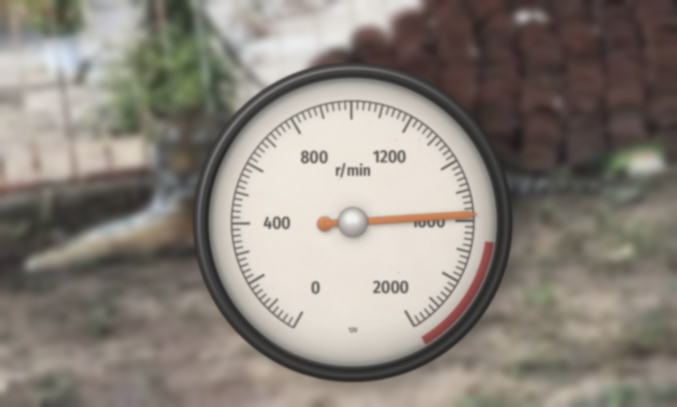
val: 1580rpm
